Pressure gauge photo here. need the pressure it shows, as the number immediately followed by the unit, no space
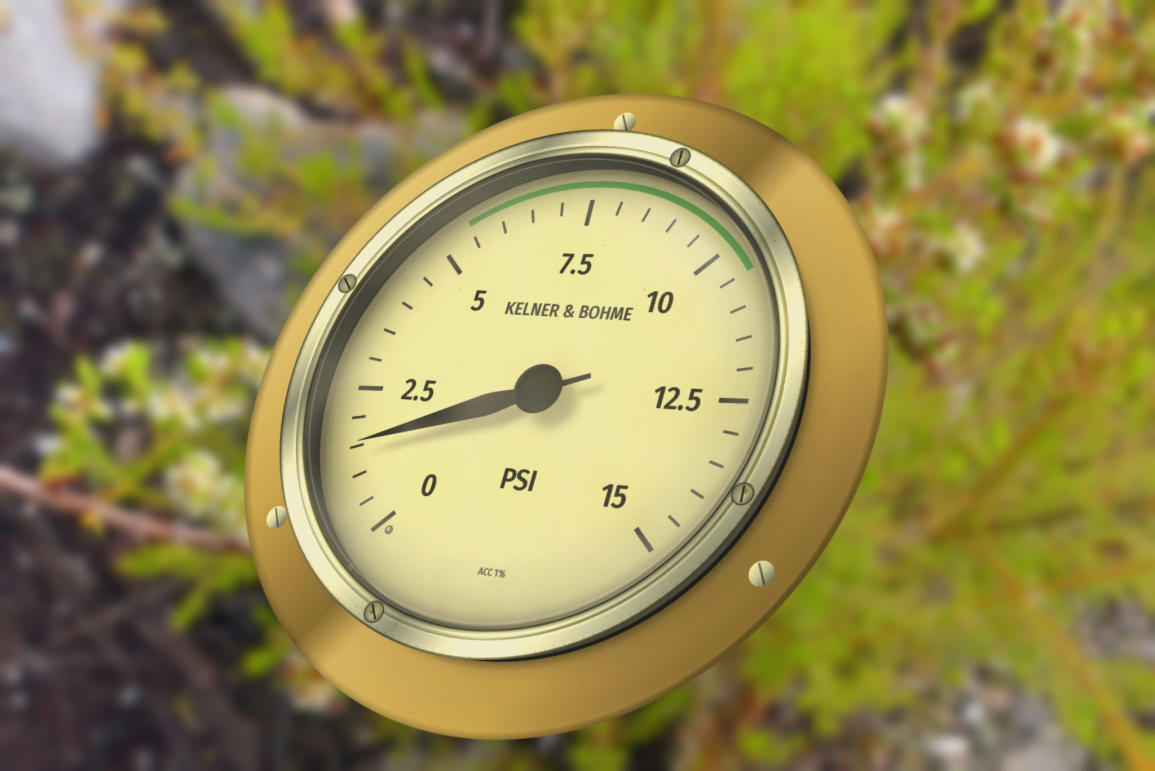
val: 1.5psi
